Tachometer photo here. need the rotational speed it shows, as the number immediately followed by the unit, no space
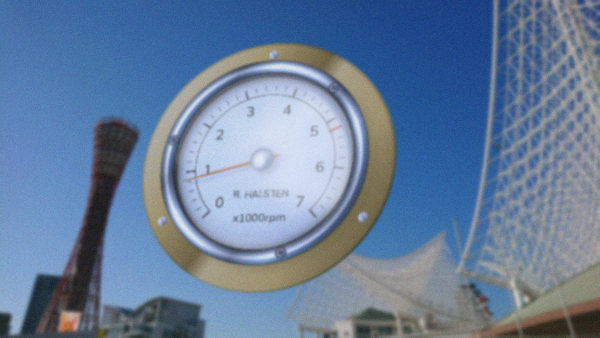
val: 800rpm
